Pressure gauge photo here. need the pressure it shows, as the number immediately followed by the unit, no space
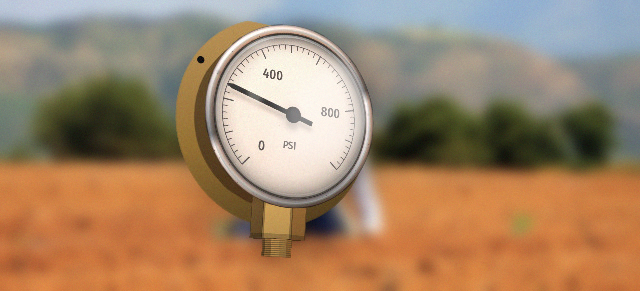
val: 240psi
